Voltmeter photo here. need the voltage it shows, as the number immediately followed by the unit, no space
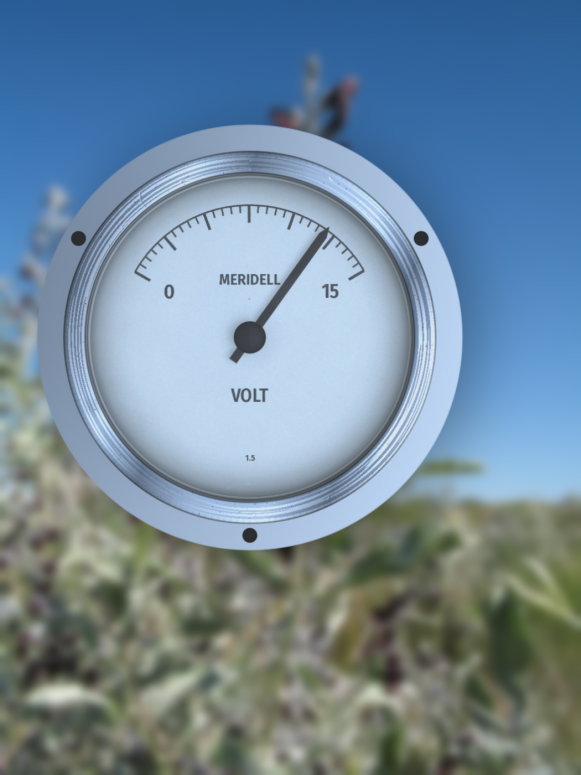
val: 12V
